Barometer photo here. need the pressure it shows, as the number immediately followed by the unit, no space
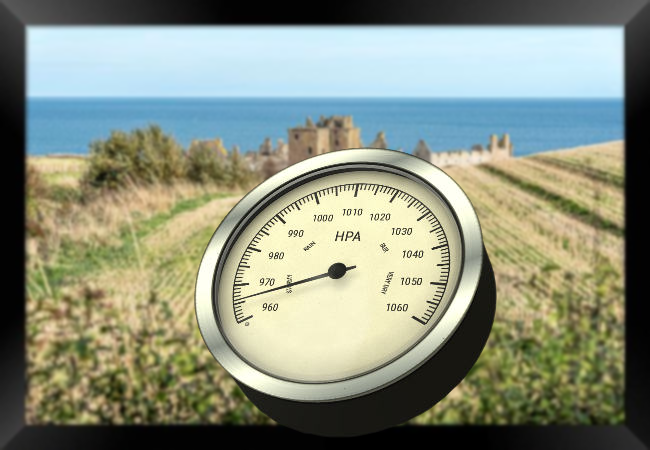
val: 965hPa
